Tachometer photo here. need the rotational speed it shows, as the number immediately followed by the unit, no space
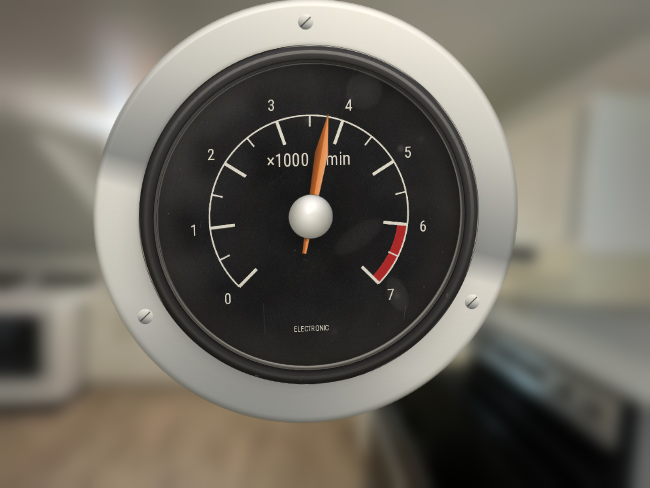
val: 3750rpm
